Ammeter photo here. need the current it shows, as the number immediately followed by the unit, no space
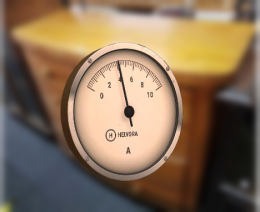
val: 4A
